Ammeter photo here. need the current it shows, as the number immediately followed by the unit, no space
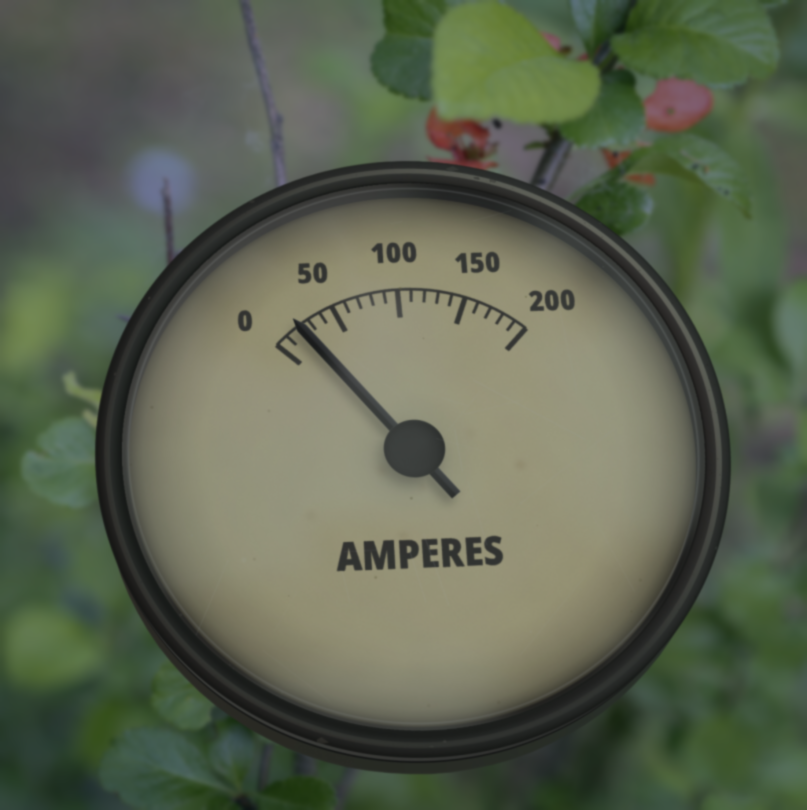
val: 20A
